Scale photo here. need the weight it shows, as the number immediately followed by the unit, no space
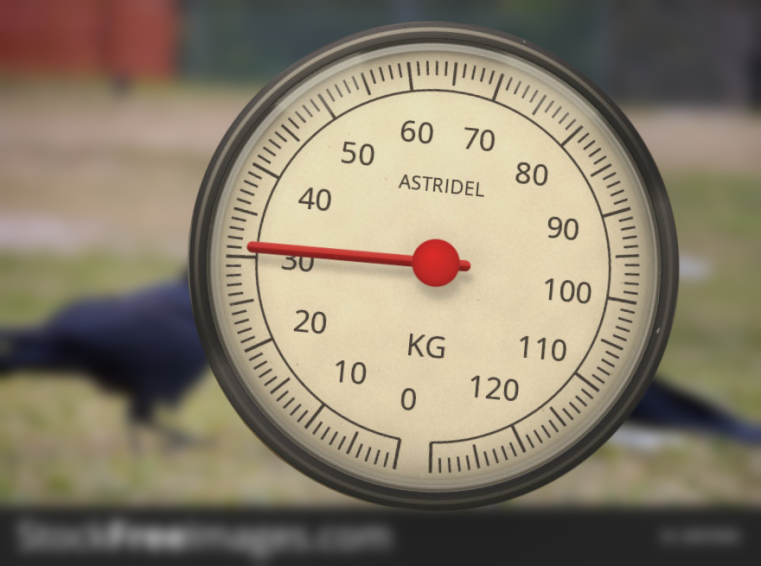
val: 31kg
